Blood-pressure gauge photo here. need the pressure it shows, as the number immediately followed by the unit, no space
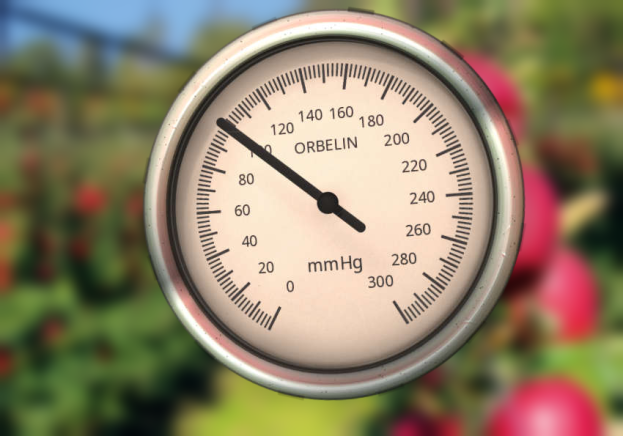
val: 100mmHg
